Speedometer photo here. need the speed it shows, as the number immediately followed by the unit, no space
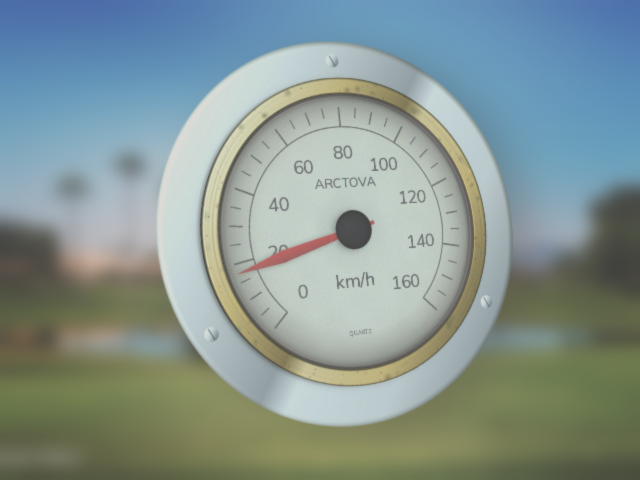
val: 17.5km/h
